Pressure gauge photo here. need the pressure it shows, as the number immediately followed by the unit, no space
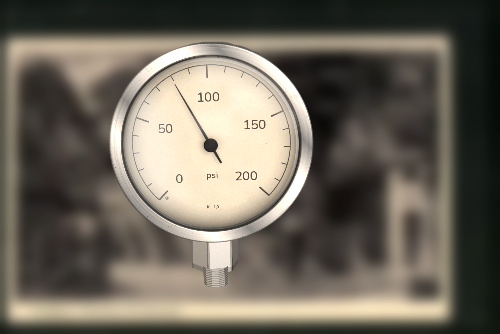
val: 80psi
